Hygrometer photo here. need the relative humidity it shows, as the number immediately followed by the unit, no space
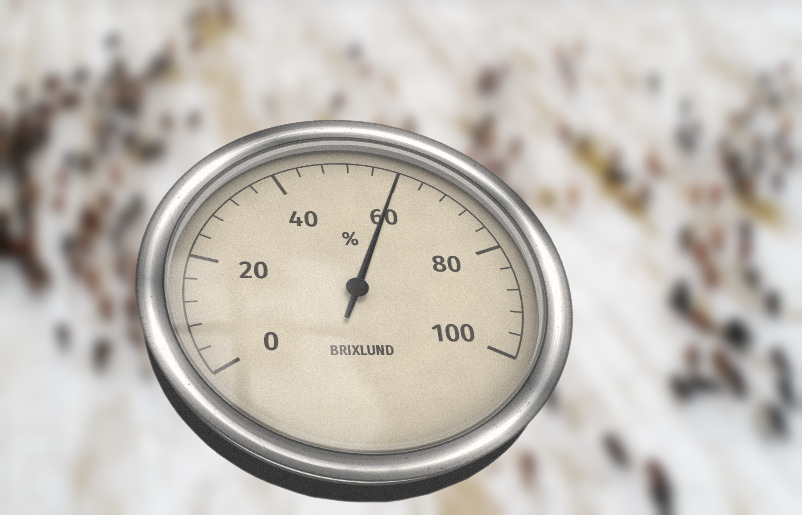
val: 60%
